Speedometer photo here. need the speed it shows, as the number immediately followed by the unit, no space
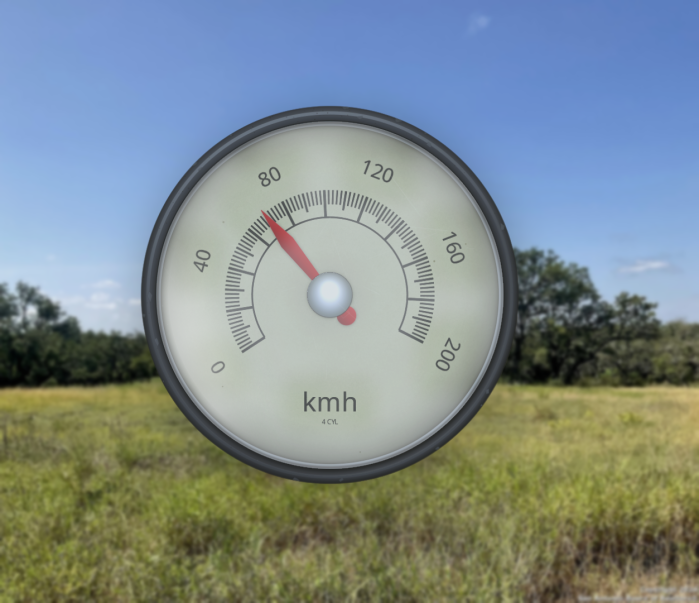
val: 70km/h
